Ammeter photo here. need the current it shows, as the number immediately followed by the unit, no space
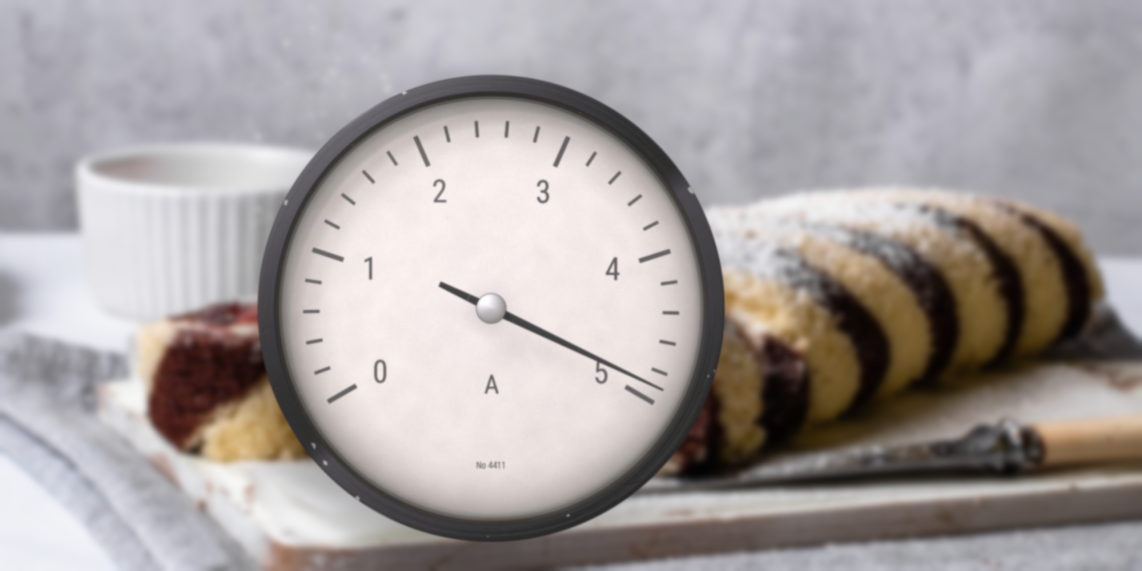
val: 4.9A
